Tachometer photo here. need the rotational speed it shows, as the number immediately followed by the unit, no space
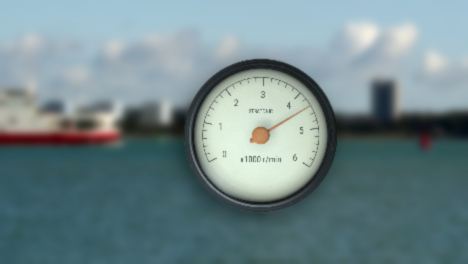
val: 4400rpm
